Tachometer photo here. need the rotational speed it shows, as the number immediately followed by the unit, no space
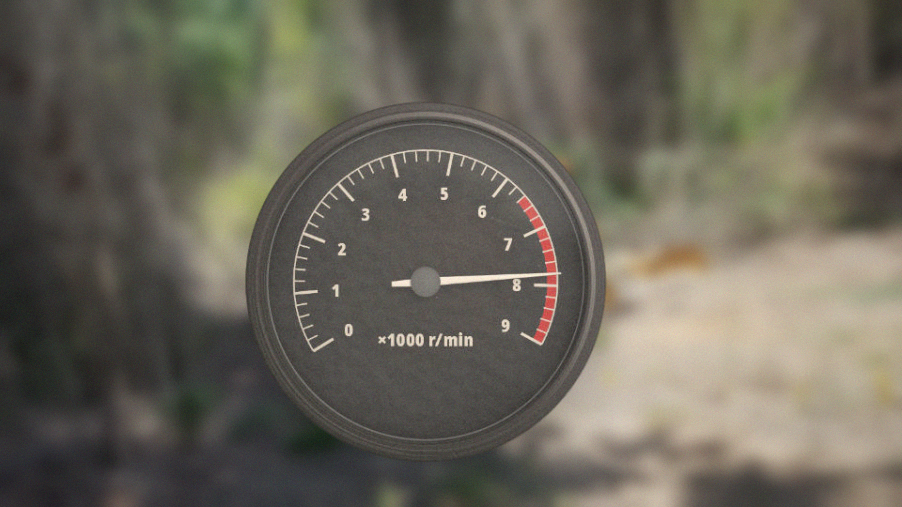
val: 7800rpm
